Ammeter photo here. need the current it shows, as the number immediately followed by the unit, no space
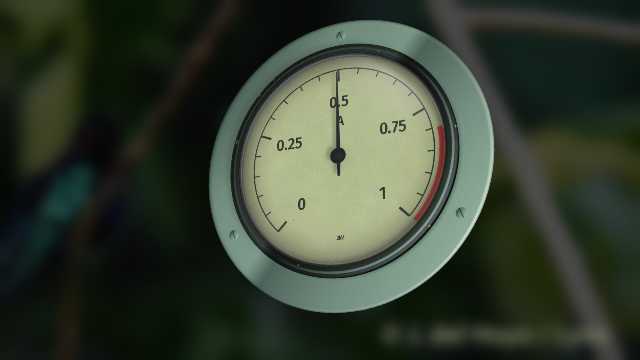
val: 0.5A
